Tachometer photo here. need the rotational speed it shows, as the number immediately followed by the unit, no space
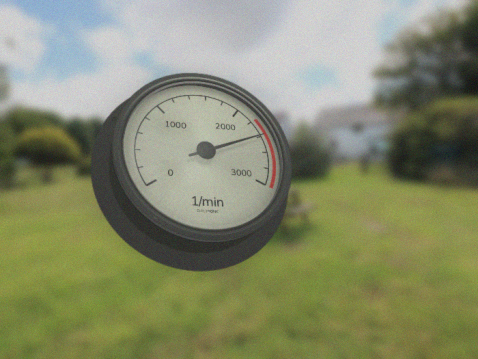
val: 2400rpm
